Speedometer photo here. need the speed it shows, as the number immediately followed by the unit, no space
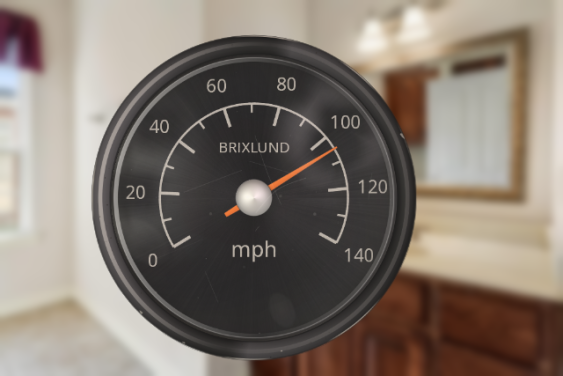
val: 105mph
